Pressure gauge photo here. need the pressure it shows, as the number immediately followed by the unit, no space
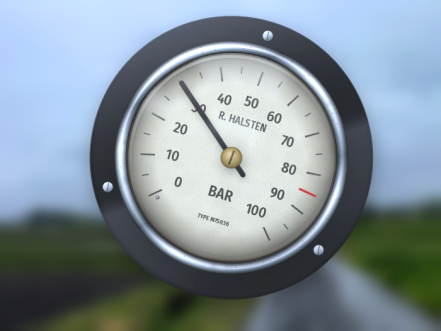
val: 30bar
